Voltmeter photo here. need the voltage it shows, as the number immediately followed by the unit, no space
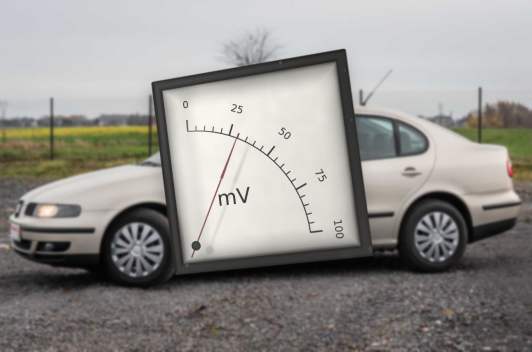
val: 30mV
